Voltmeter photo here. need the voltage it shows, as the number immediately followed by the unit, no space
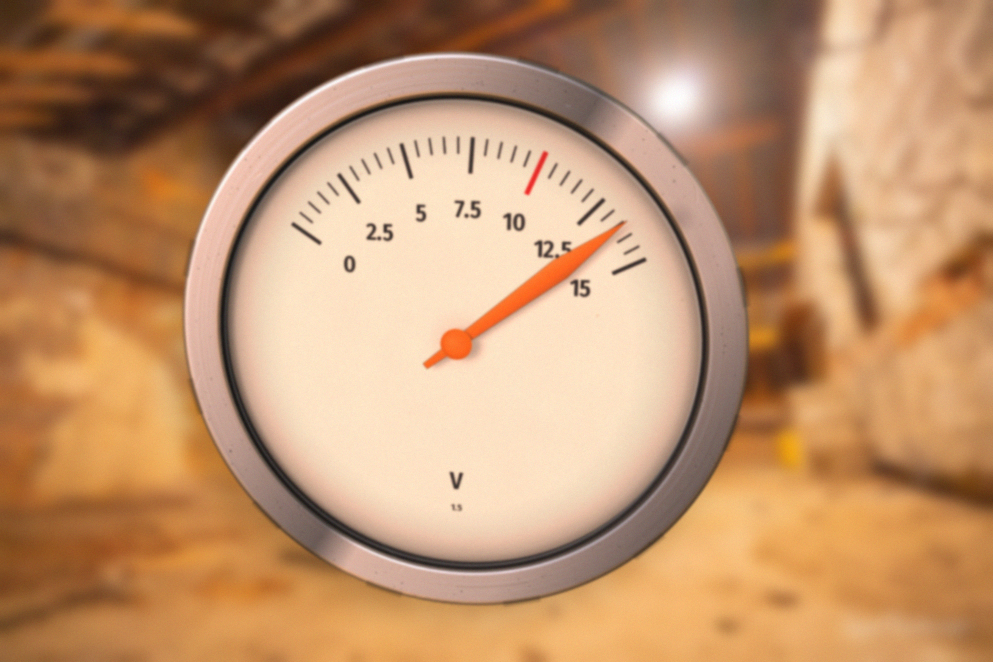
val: 13.5V
